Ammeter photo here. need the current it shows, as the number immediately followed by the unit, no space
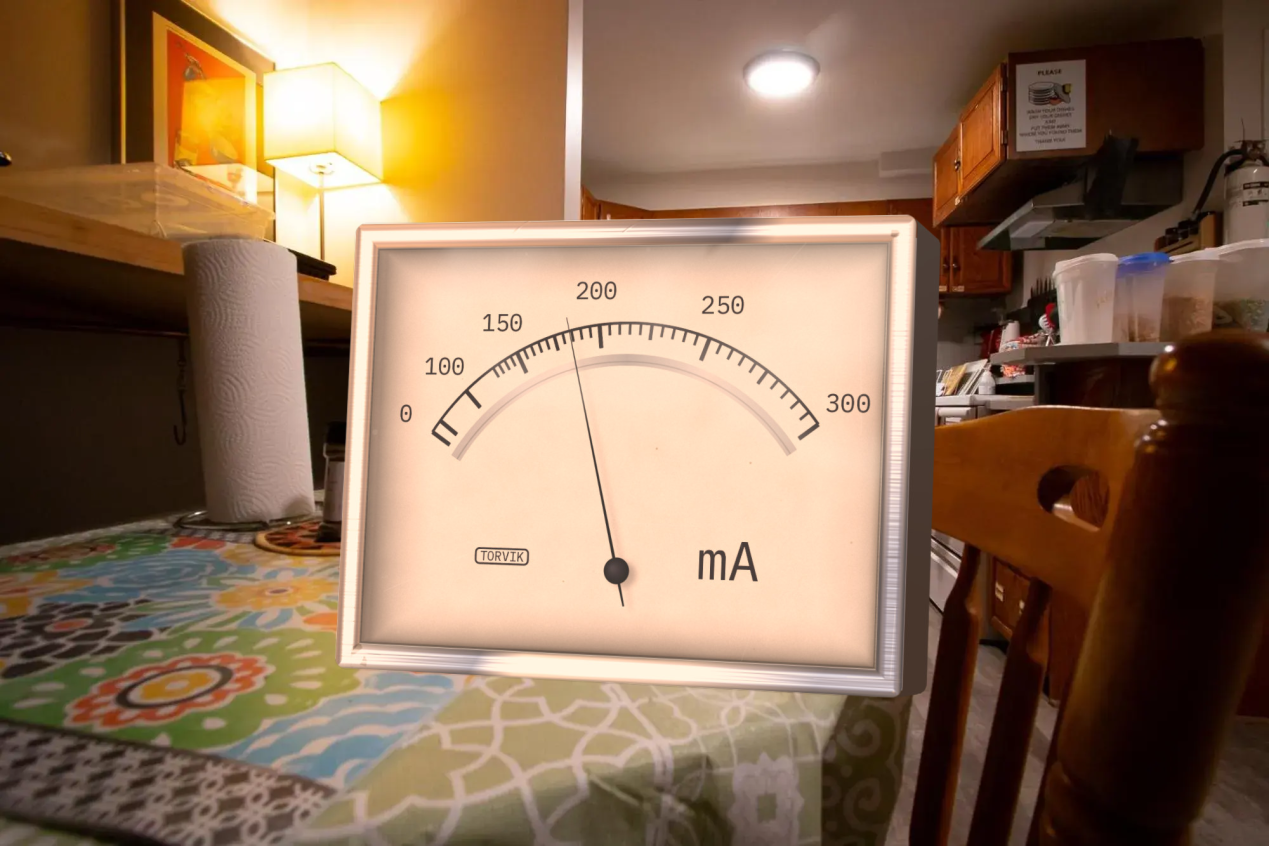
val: 185mA
